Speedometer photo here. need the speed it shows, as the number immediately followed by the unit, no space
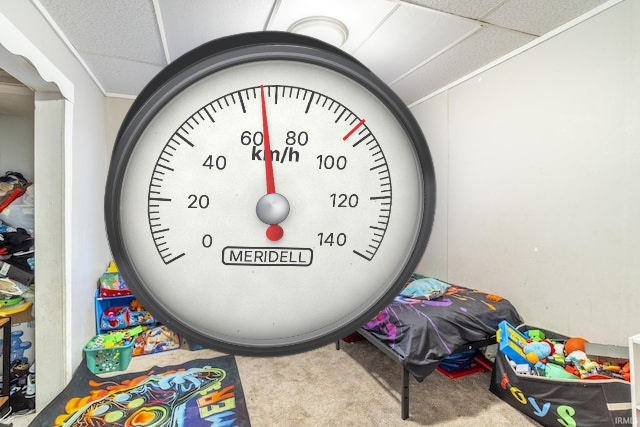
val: 66km/h
